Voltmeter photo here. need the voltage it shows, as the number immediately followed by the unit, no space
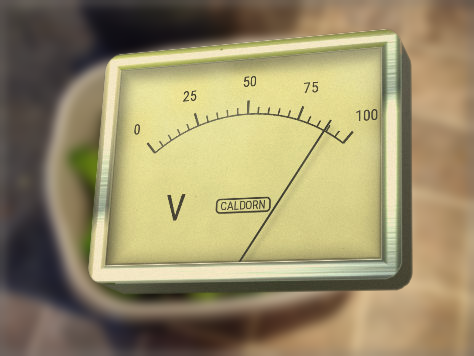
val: 90V
